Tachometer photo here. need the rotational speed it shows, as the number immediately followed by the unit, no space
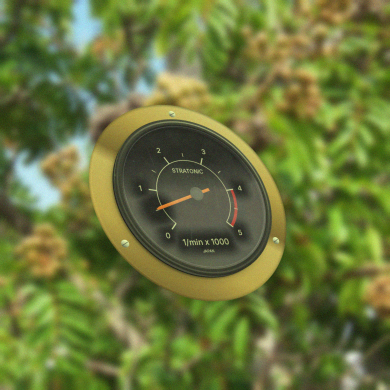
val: 500rpm
